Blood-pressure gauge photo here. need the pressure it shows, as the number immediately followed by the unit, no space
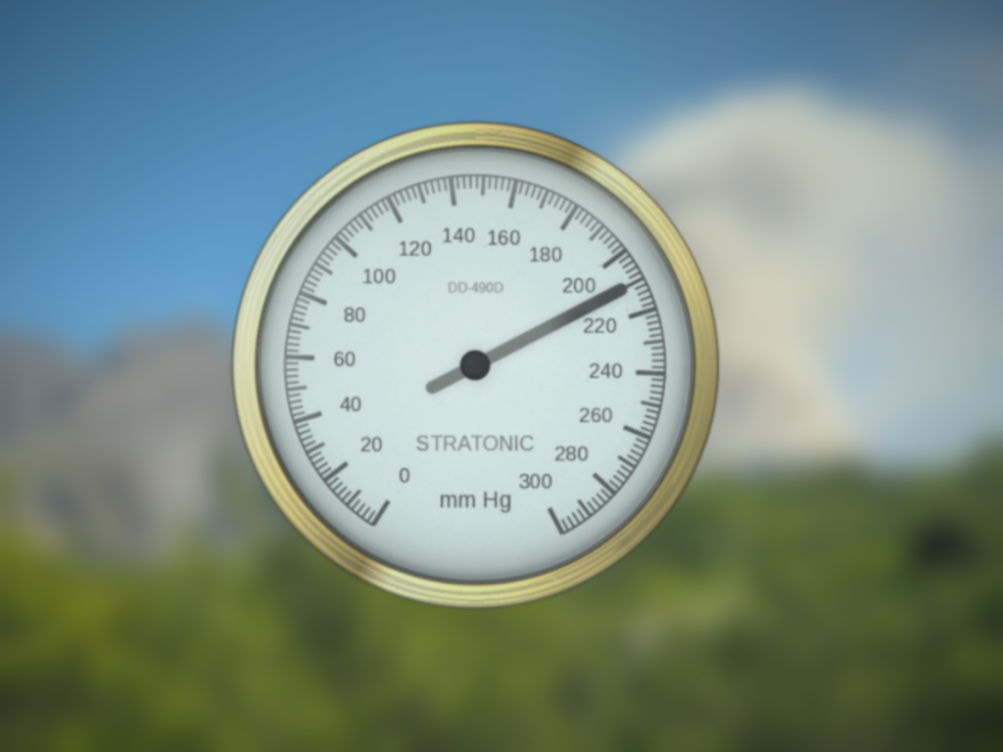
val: 210mmHg
